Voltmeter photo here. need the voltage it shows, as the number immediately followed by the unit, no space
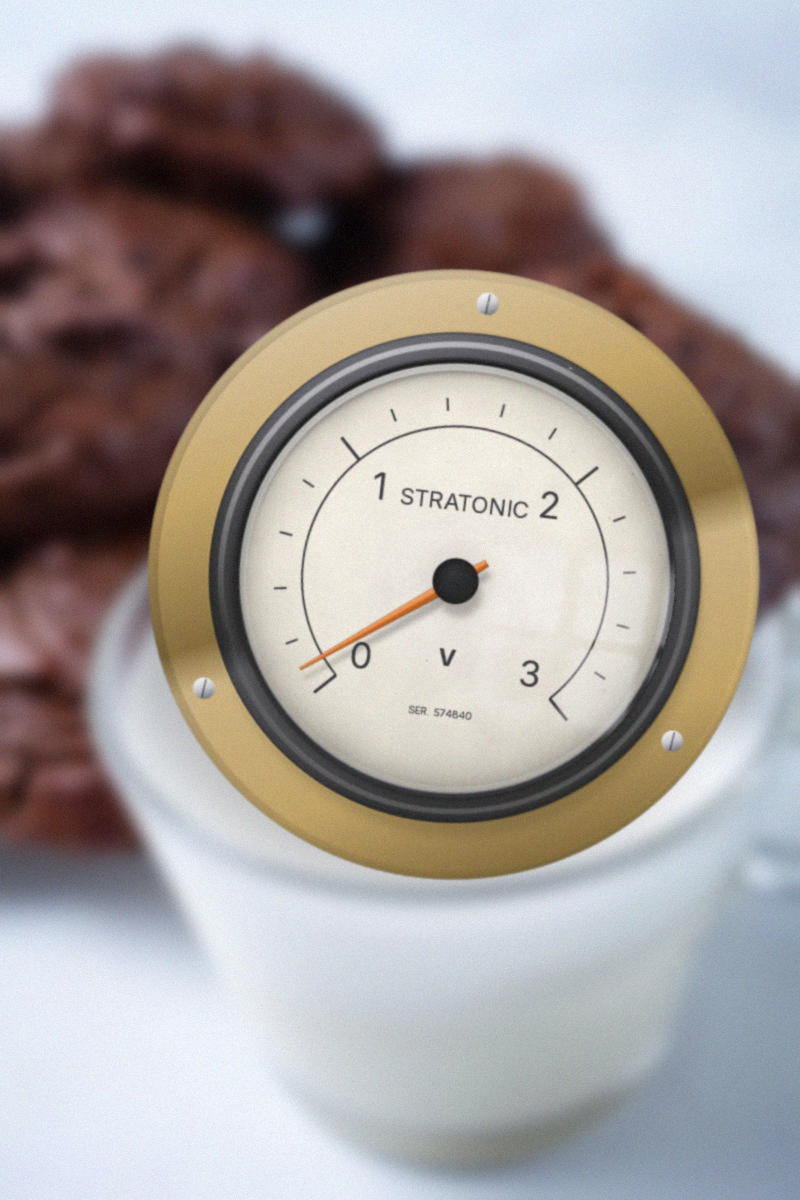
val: 0.1V
